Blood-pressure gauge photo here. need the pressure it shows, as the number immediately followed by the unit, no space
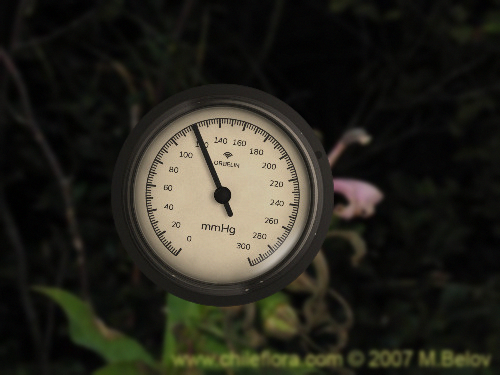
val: 120mmHg
